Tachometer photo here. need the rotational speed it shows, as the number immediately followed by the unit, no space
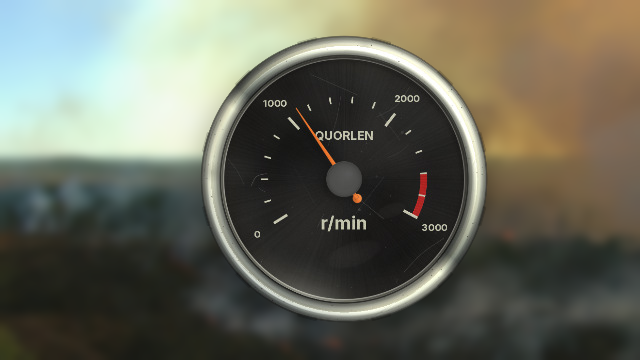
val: 1100rpm
